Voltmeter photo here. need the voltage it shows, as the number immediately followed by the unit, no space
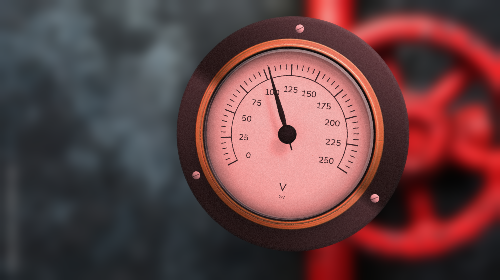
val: 105V
